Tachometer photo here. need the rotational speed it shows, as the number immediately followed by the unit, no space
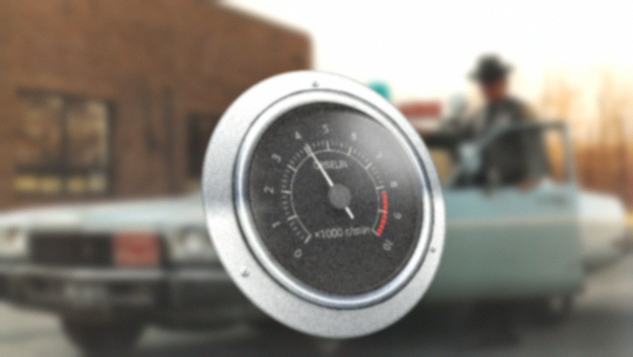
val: 4000rpm
